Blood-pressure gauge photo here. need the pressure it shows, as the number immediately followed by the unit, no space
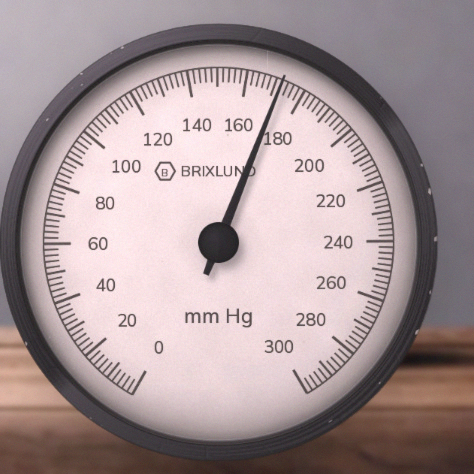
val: 172mmHg
